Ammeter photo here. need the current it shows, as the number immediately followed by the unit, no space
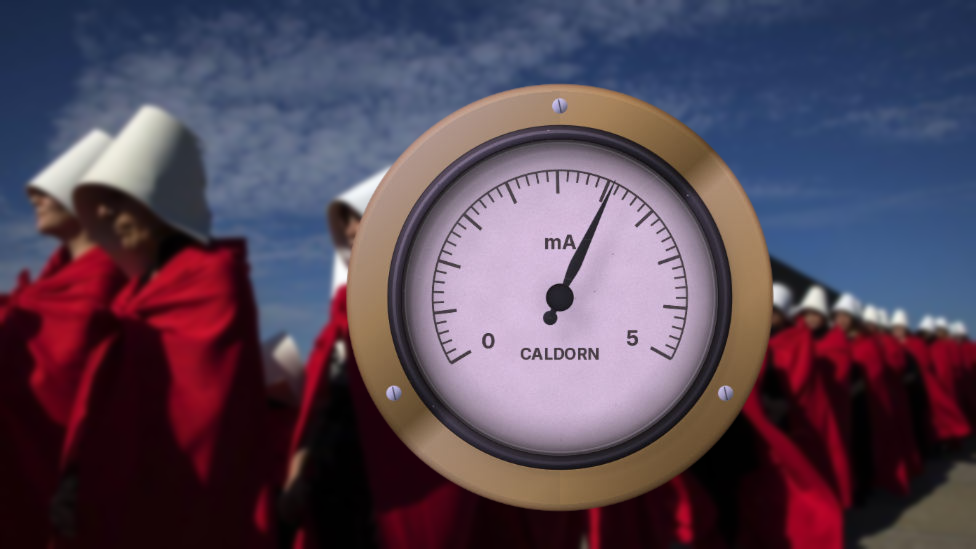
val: 3.05mA
